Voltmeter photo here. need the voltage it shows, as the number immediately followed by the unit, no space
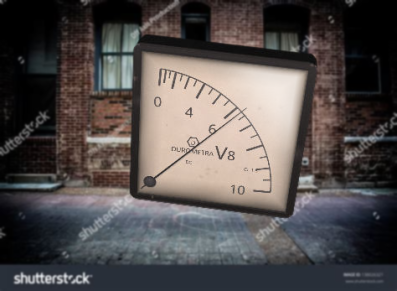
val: 6.25V
